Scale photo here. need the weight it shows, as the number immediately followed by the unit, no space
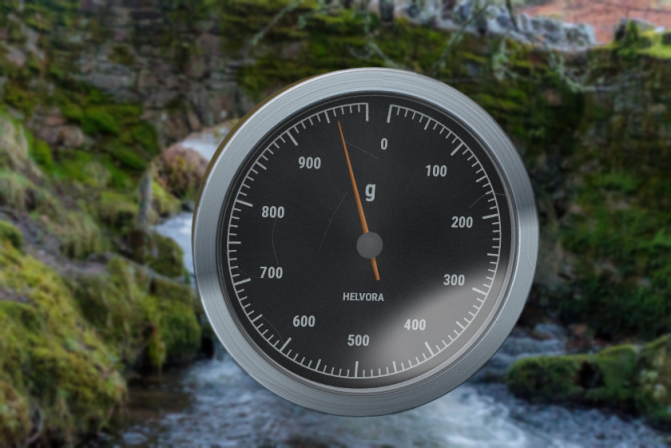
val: 960g
